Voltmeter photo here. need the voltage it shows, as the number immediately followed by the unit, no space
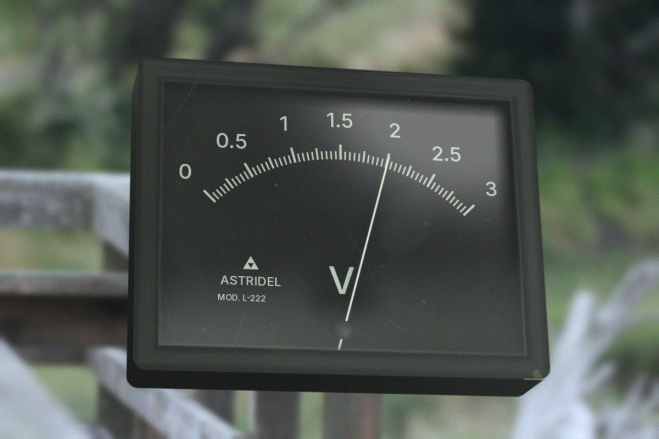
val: 2V
